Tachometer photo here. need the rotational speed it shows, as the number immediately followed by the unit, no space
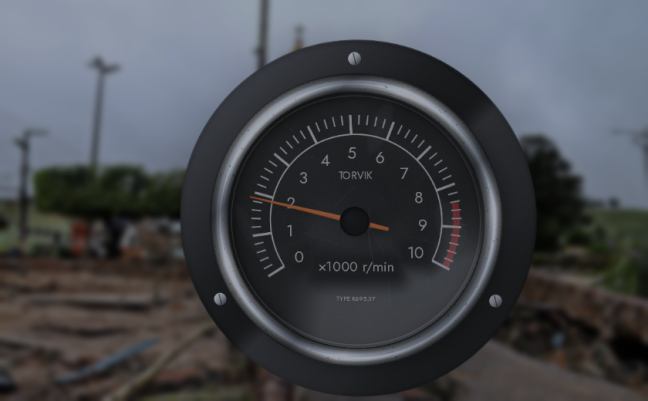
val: 1900rpm
